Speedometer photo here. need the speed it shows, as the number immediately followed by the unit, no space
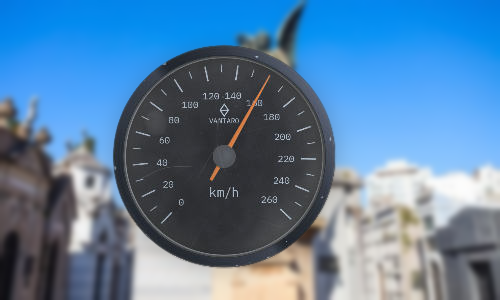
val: 160km/h
